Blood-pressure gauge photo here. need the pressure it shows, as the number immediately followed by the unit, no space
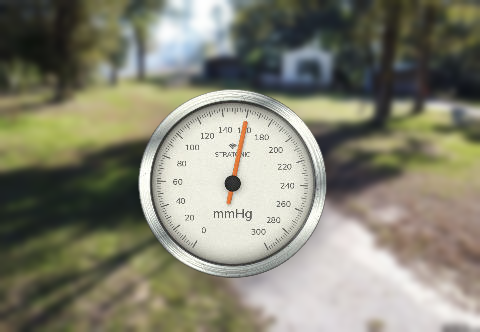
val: 160mmHg
